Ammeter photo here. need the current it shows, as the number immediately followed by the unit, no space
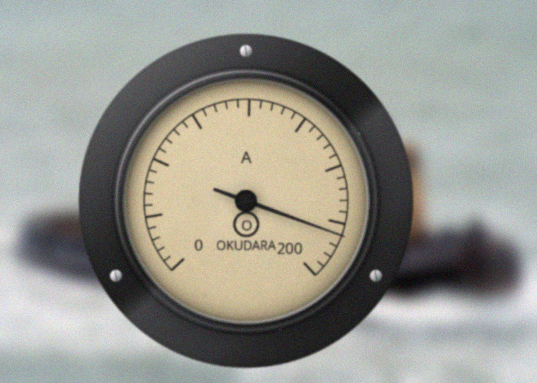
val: 180A
